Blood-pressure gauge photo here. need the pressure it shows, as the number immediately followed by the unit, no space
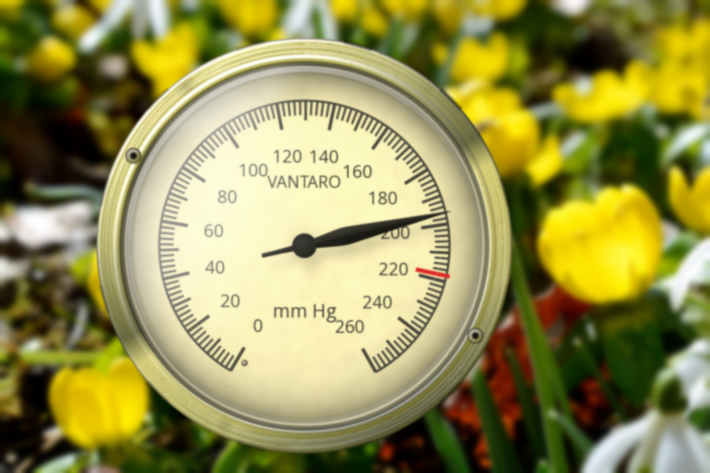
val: 196mmHg
